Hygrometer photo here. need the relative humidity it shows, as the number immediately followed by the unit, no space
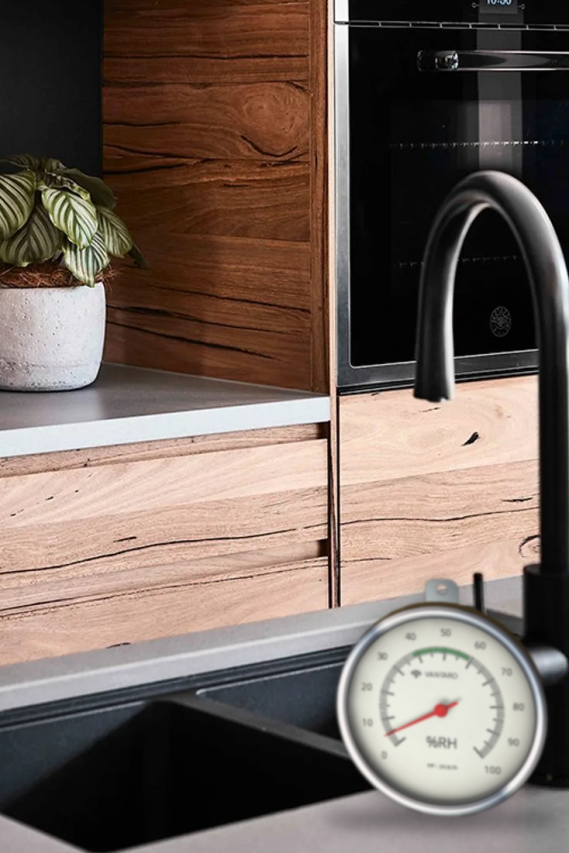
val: 5%
